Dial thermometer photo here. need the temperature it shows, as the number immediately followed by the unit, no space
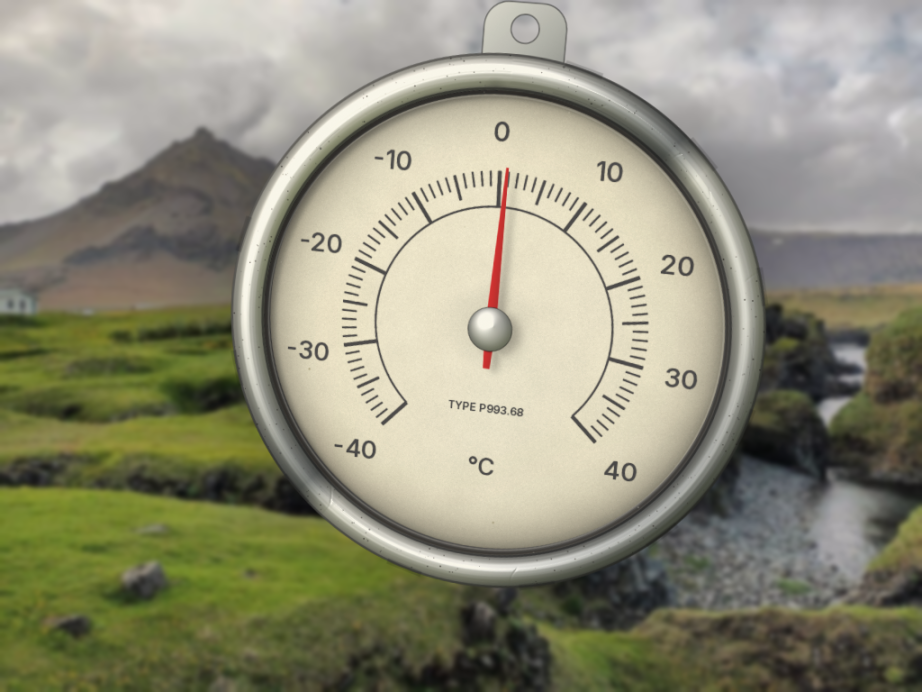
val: 1°C
